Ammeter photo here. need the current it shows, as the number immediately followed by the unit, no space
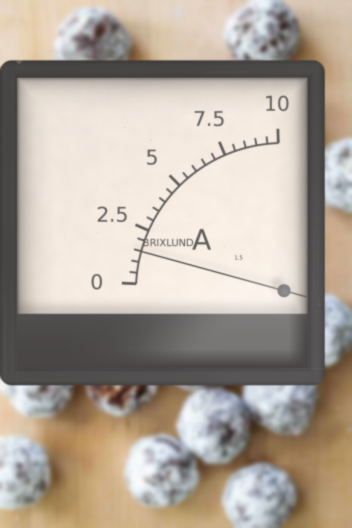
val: 1.5A
